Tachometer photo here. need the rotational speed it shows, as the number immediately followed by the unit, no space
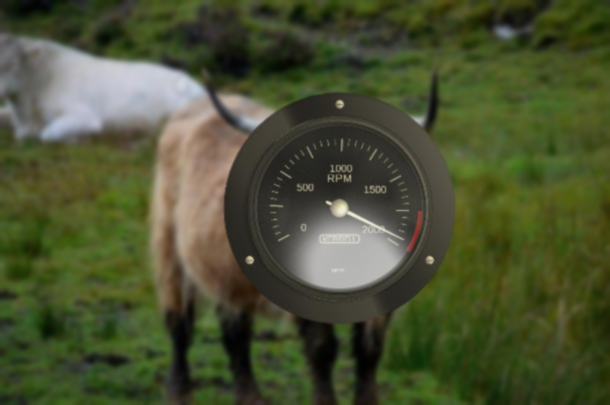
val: 1950rpm
